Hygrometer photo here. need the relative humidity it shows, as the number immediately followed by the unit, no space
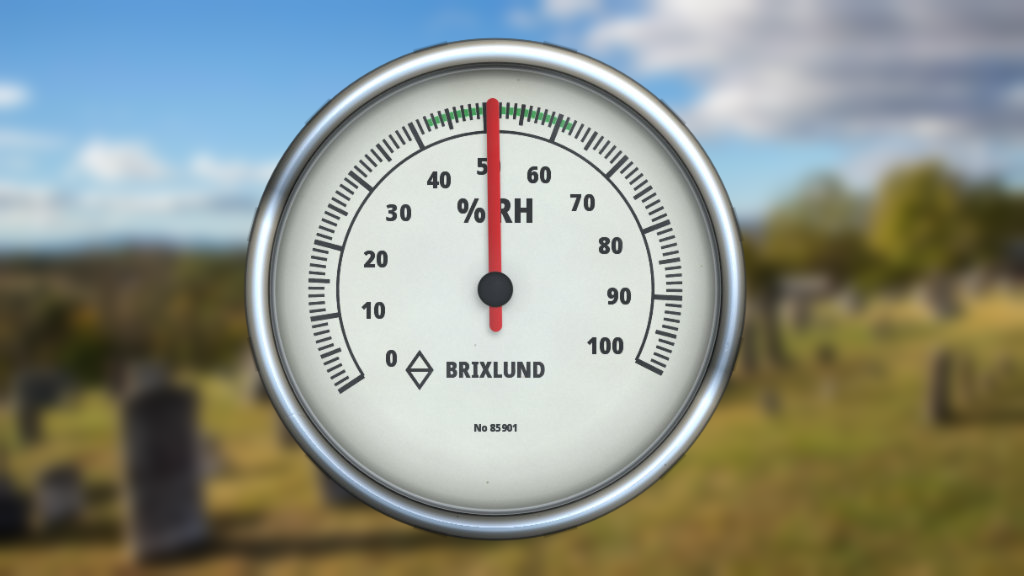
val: 51%
